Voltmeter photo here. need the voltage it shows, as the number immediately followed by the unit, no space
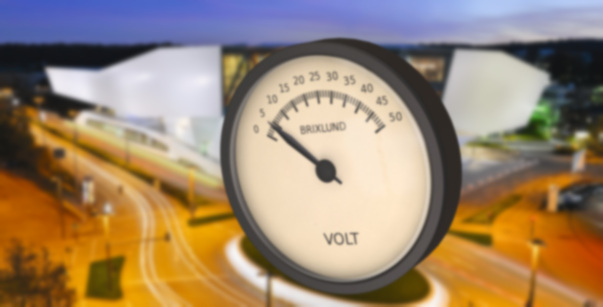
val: 5V
